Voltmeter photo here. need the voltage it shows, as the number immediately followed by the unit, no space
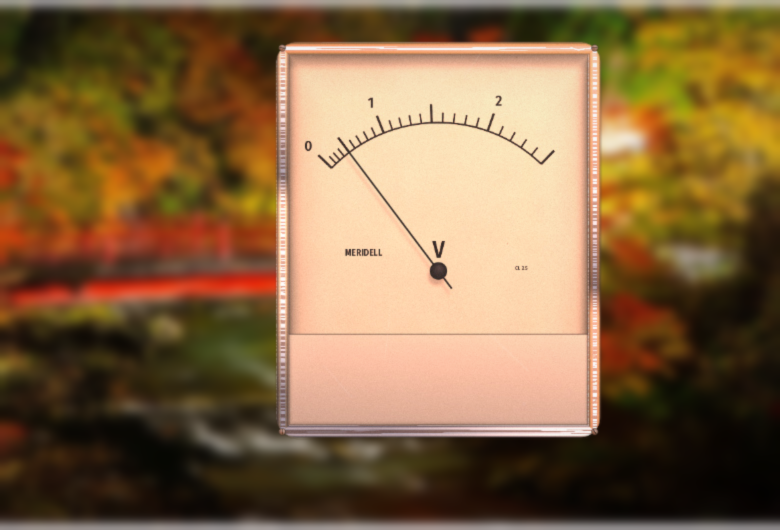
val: 0.5V
